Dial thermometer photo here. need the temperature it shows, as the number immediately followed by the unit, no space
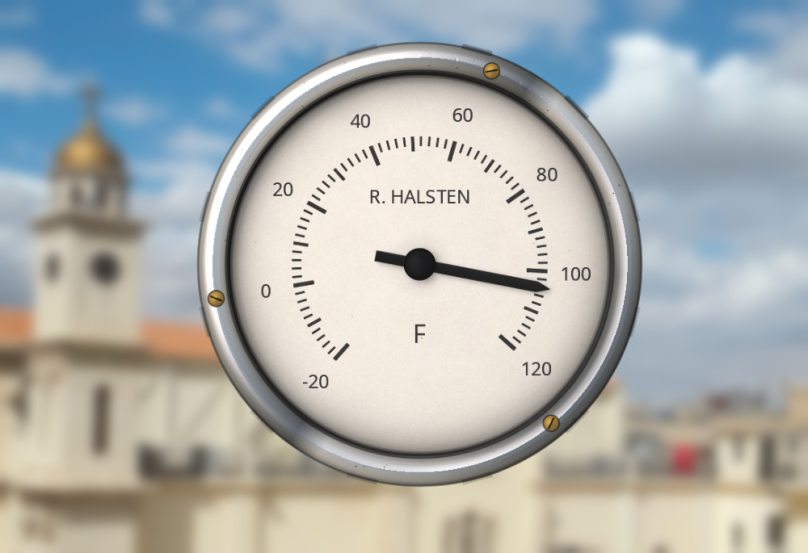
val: 104°F
